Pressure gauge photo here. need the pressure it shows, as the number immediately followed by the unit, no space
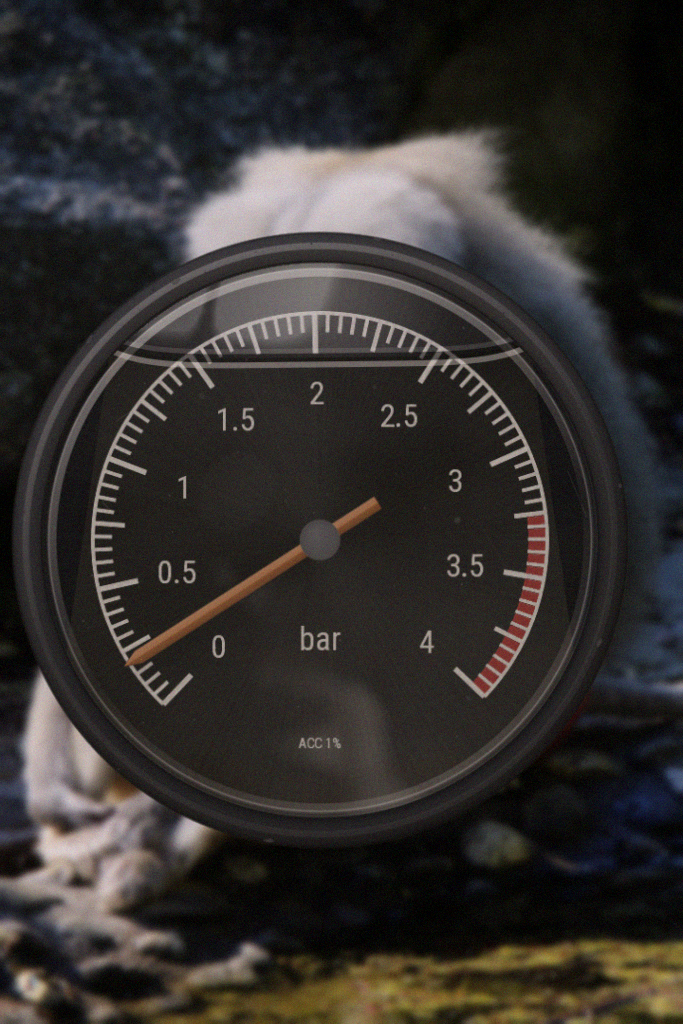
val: 0.2bar
